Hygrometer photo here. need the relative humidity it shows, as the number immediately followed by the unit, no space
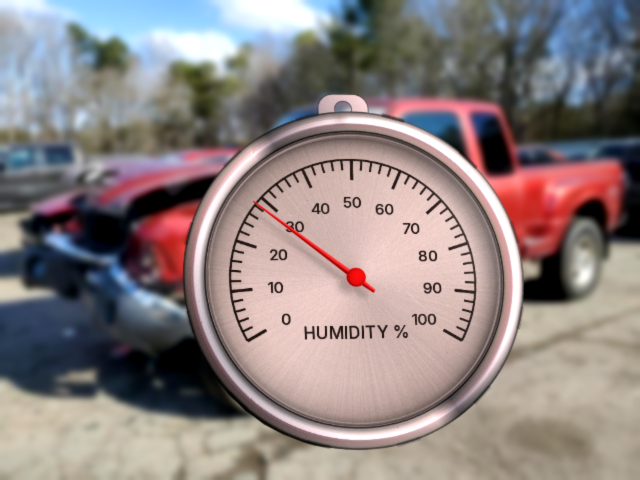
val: 28%
